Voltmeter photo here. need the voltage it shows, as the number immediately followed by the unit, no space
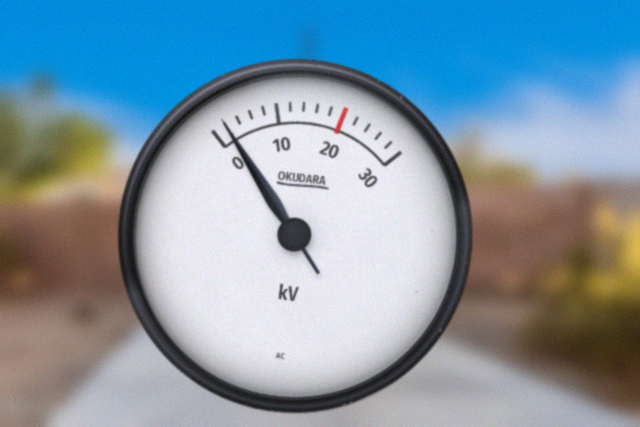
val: 2kV
